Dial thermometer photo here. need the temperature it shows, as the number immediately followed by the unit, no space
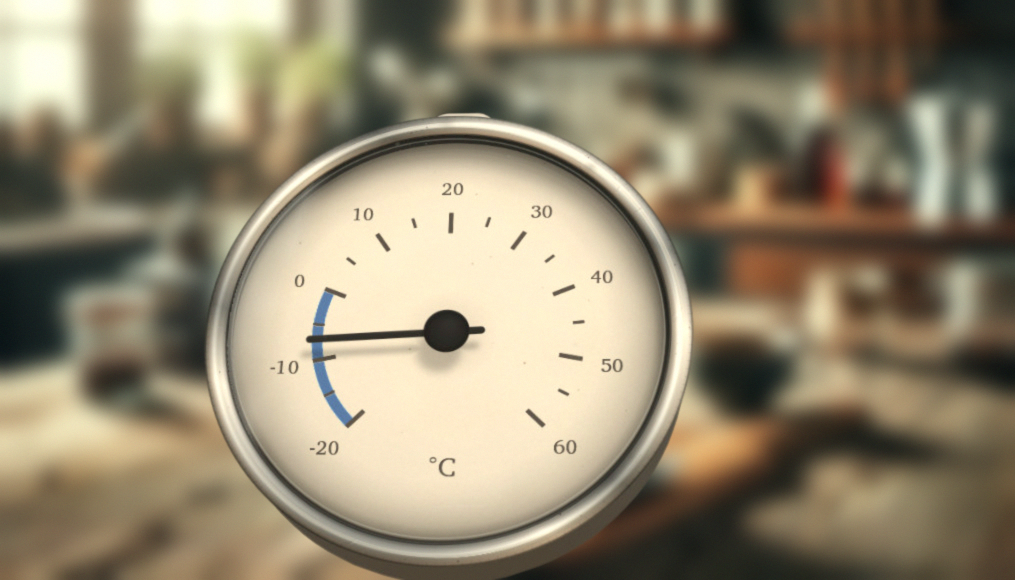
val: -7.5°C
